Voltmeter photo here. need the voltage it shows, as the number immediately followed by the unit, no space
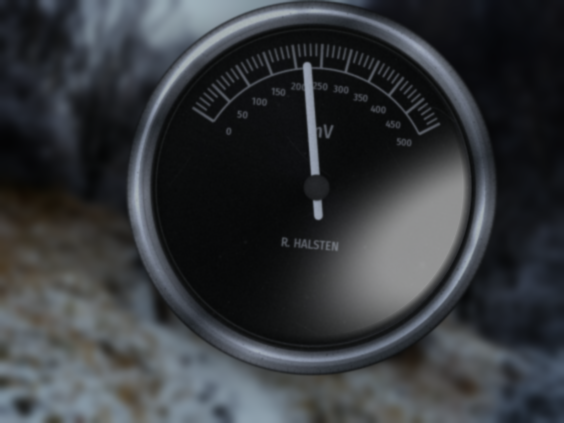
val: 220mV
